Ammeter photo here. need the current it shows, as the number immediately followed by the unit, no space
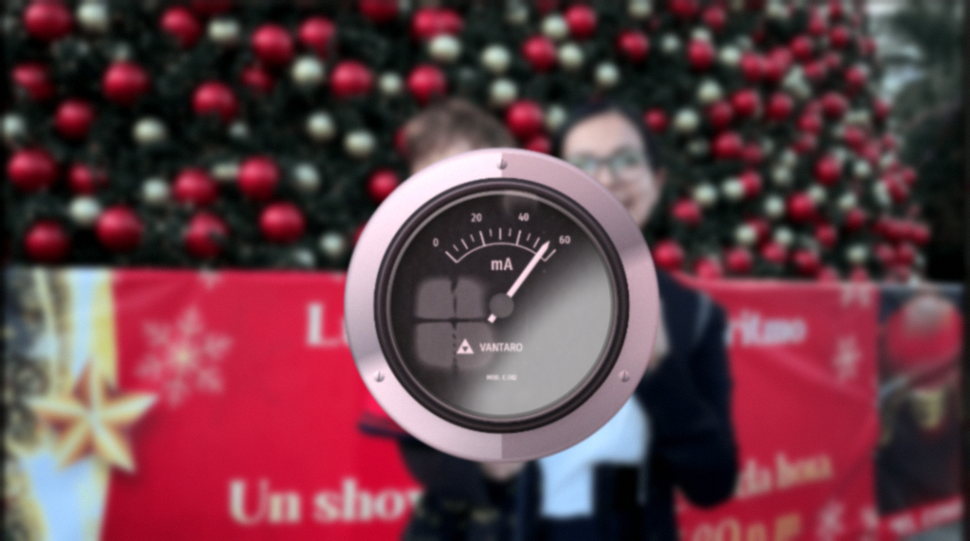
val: 55mA
